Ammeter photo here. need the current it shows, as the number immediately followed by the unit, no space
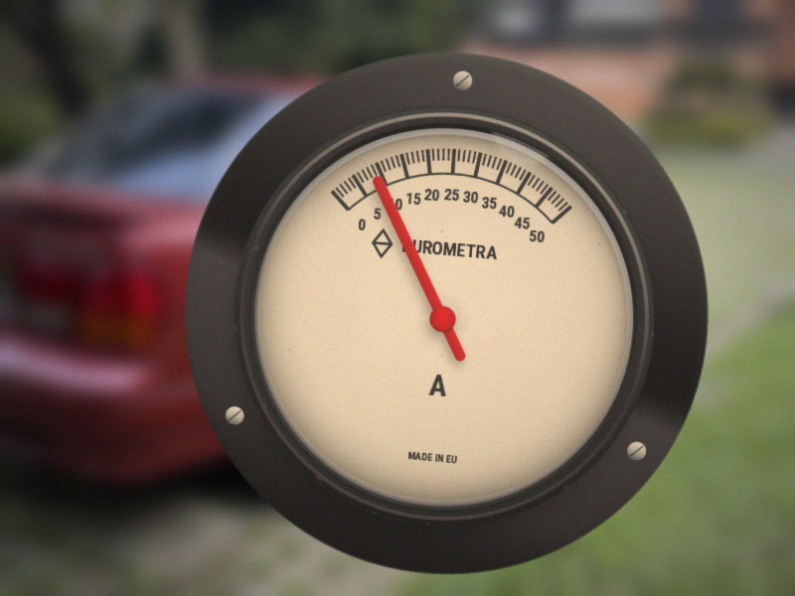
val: 9A
